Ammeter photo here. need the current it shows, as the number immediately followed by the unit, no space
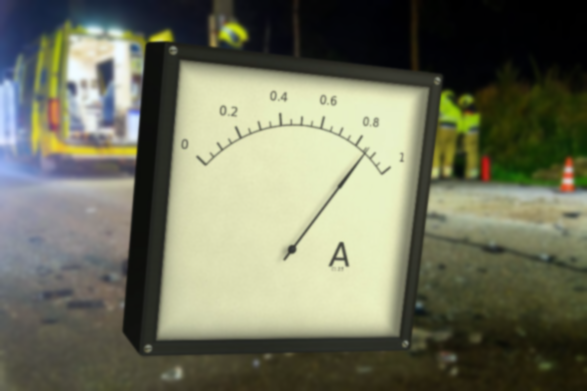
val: 0.85A
